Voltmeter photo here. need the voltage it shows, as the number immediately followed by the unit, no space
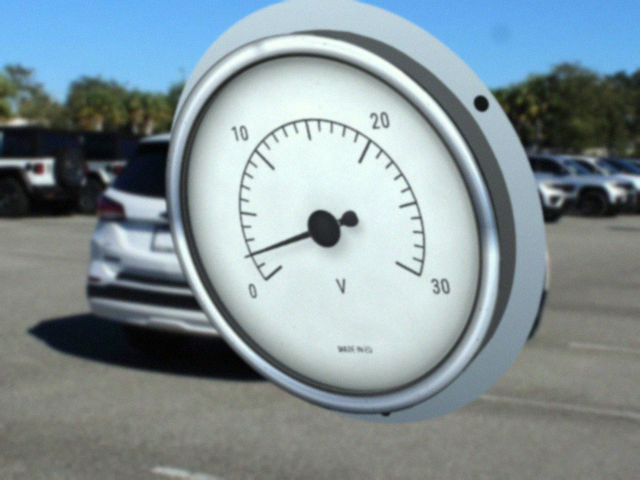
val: 2V
